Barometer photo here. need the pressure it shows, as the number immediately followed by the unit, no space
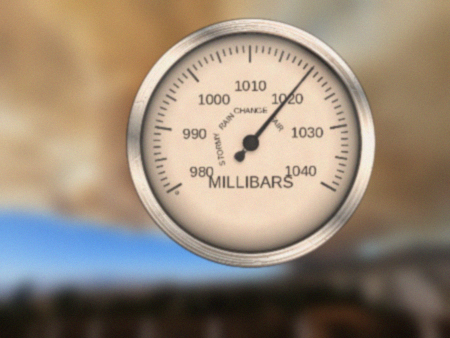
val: 1020mbar
